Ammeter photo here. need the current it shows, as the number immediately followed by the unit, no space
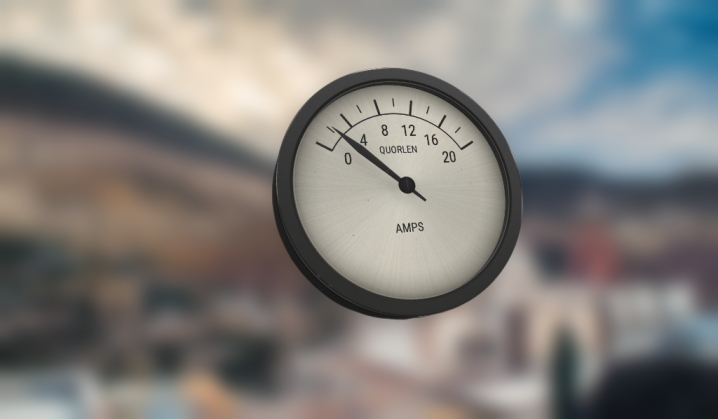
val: 2A
